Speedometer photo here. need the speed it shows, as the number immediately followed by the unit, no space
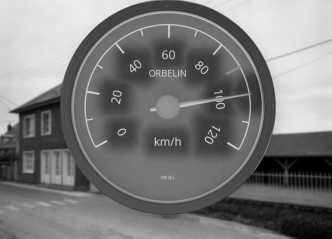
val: 100km/h
